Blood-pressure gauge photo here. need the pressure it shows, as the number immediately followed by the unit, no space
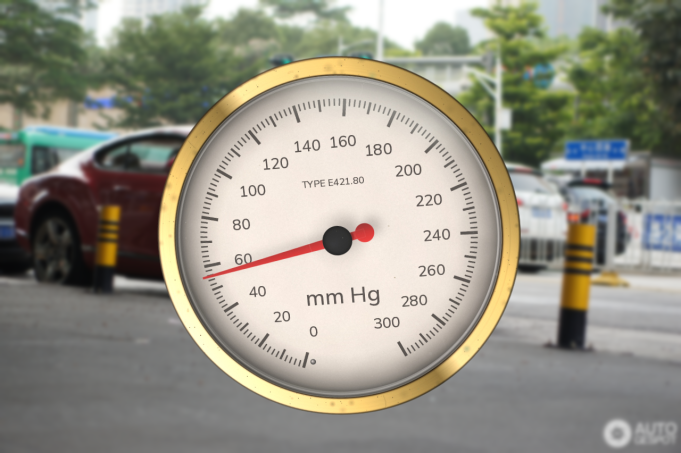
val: 56mmHg
